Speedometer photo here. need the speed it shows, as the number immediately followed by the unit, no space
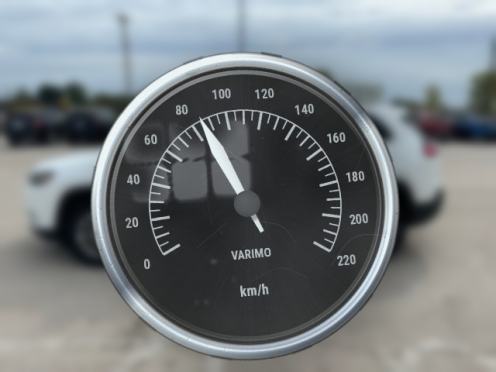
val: 85km/h
